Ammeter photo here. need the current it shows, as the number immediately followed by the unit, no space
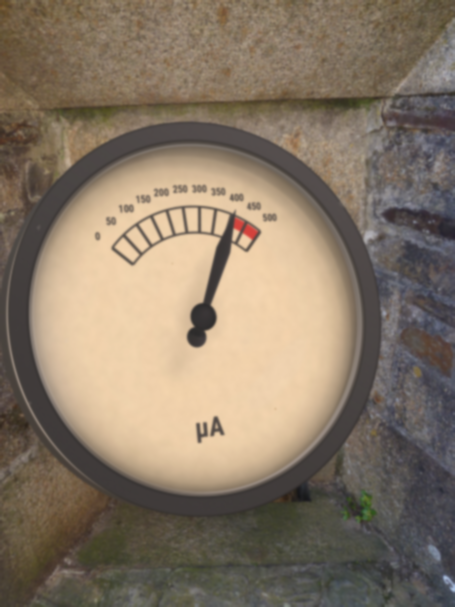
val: 400µA
